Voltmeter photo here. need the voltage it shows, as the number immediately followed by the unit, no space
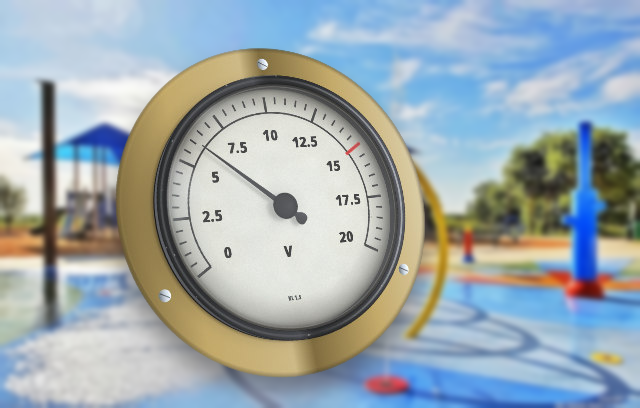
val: 6V
